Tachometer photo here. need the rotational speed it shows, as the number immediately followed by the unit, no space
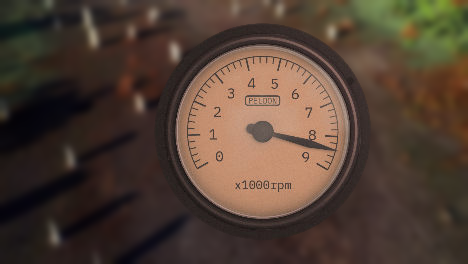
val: 8400rpm
